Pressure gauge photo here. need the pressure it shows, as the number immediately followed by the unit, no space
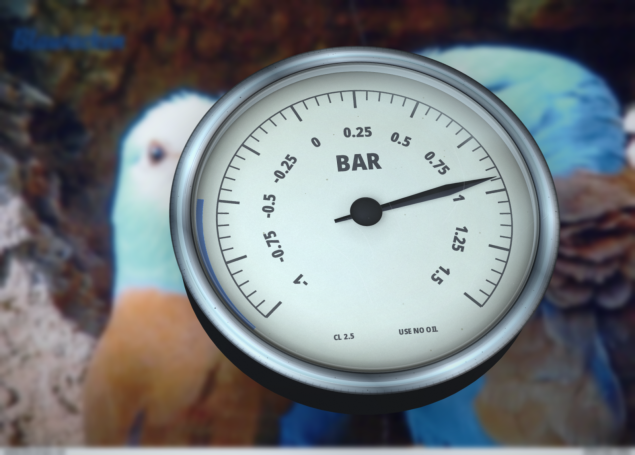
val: 0.95bar
